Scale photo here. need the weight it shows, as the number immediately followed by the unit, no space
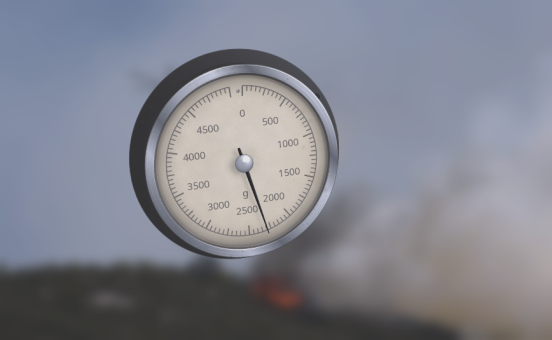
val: 2300g
